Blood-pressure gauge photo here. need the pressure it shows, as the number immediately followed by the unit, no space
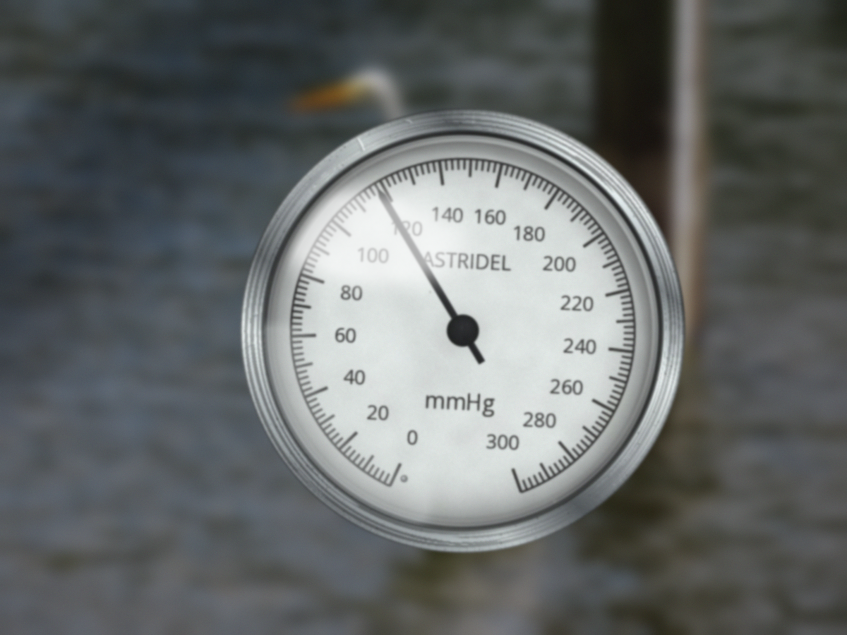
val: 118mmHg
